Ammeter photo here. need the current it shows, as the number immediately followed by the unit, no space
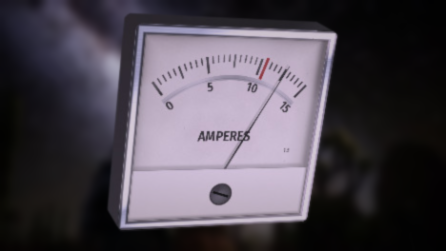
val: 12.5A
